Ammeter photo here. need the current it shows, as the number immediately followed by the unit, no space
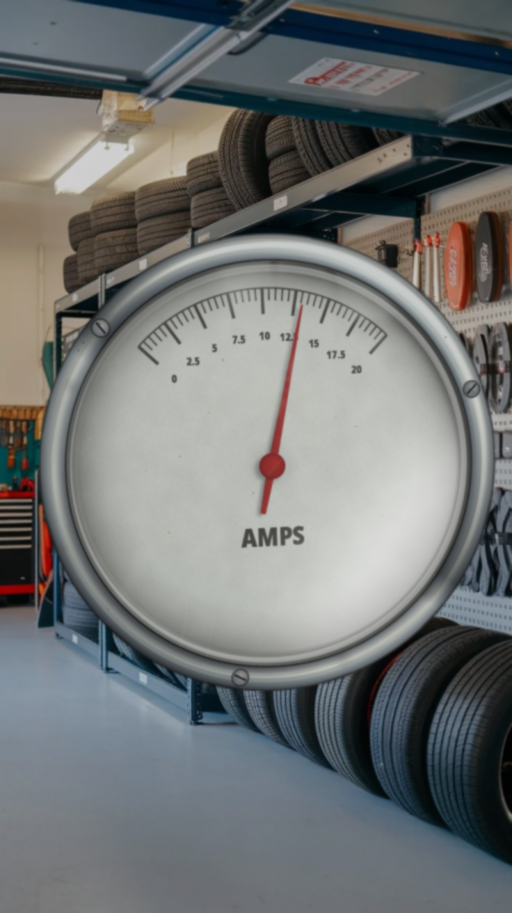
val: 13A
